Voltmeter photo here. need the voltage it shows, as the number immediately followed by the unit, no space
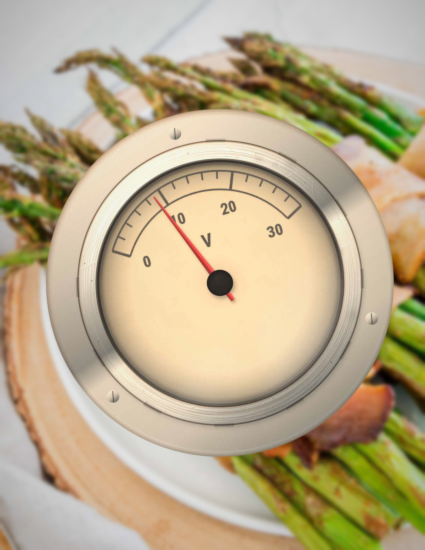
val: 9V
